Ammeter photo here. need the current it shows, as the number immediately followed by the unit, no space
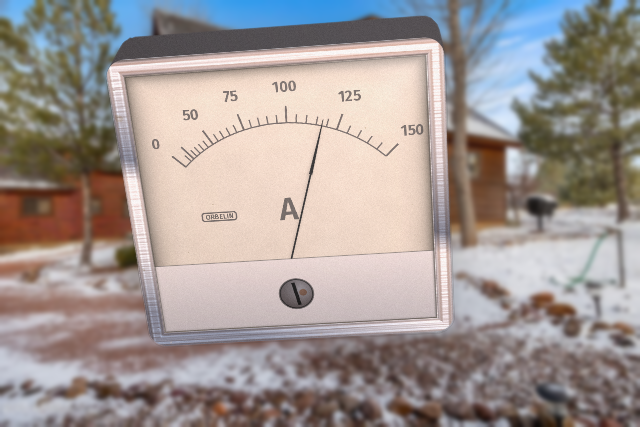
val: 117.5A
